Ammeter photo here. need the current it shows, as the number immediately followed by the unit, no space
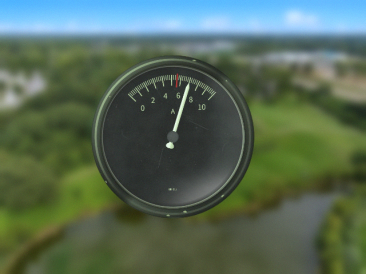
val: 7A
